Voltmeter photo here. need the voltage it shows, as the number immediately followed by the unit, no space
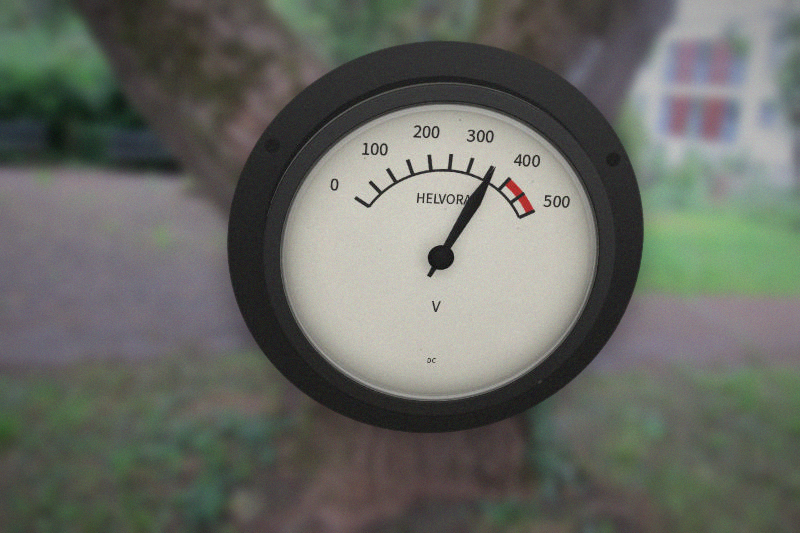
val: 350V
